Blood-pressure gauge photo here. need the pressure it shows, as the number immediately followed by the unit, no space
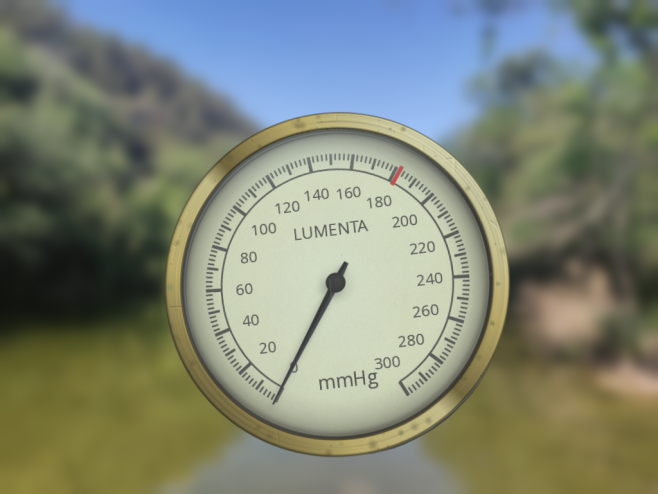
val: 0mmHg
